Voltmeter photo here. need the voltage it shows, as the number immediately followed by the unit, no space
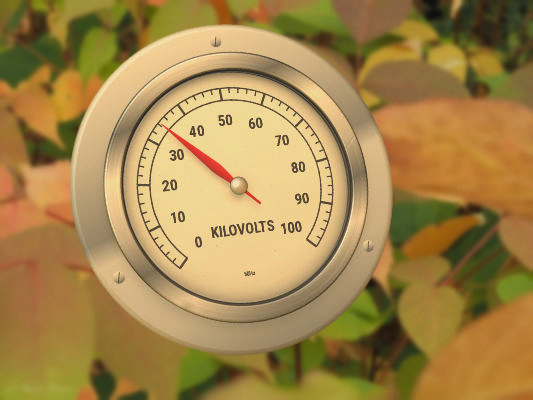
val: 34kV
